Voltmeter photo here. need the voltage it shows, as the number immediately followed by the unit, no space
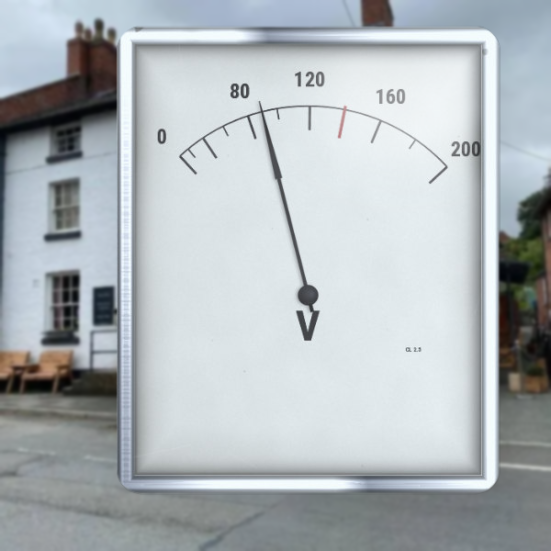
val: 90V
